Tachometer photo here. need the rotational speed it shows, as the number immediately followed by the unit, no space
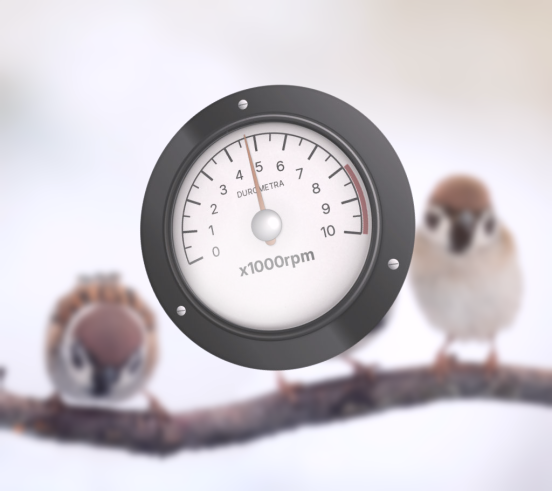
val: 4750rpm
